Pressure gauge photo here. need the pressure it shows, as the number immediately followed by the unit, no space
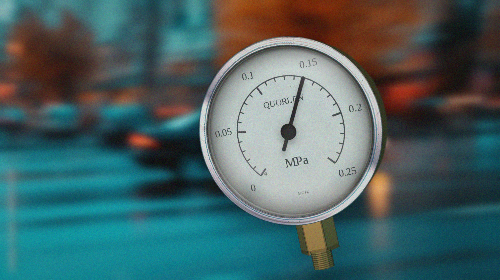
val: 0.15MPa
